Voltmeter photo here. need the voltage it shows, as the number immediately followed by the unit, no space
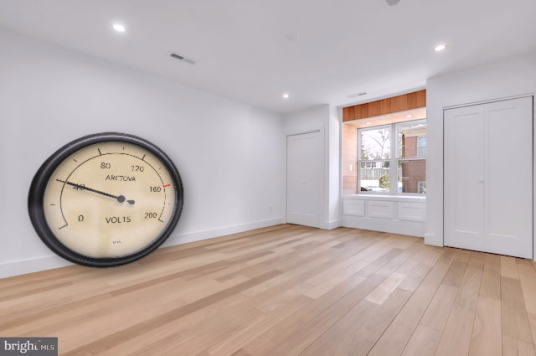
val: 40V
